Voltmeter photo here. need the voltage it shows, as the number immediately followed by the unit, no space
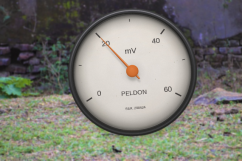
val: 20mV
